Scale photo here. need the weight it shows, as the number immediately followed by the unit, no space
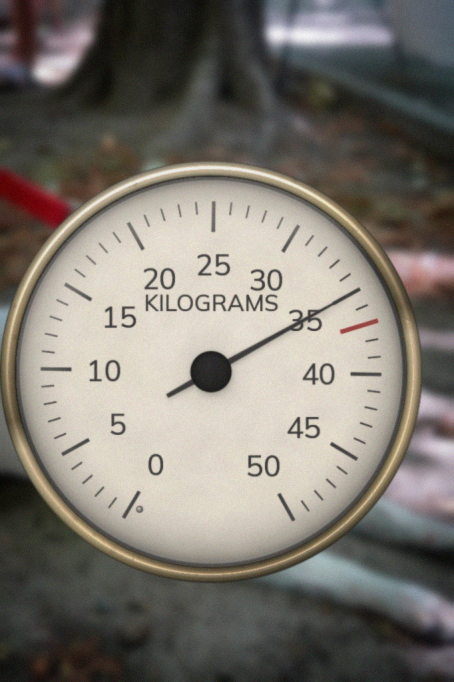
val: 35kg
